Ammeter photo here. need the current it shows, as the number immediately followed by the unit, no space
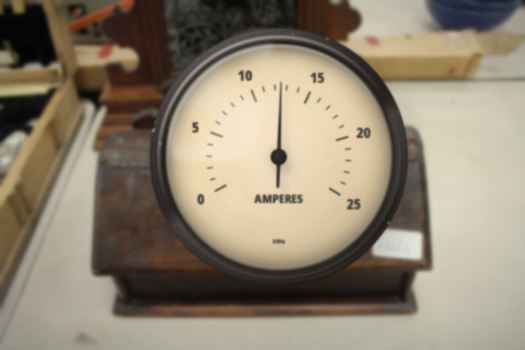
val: 12.5A
